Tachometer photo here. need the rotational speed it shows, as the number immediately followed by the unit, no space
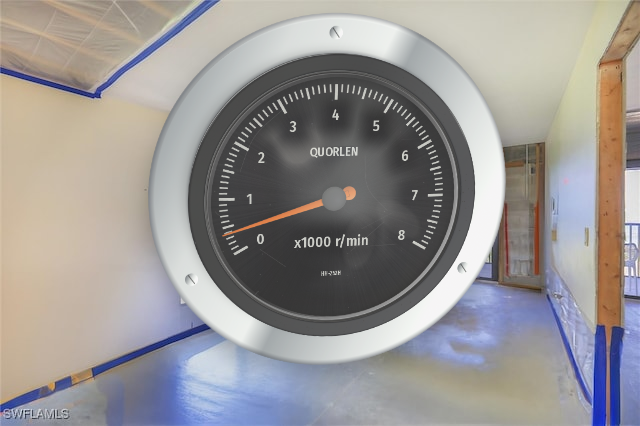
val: 400rpm
